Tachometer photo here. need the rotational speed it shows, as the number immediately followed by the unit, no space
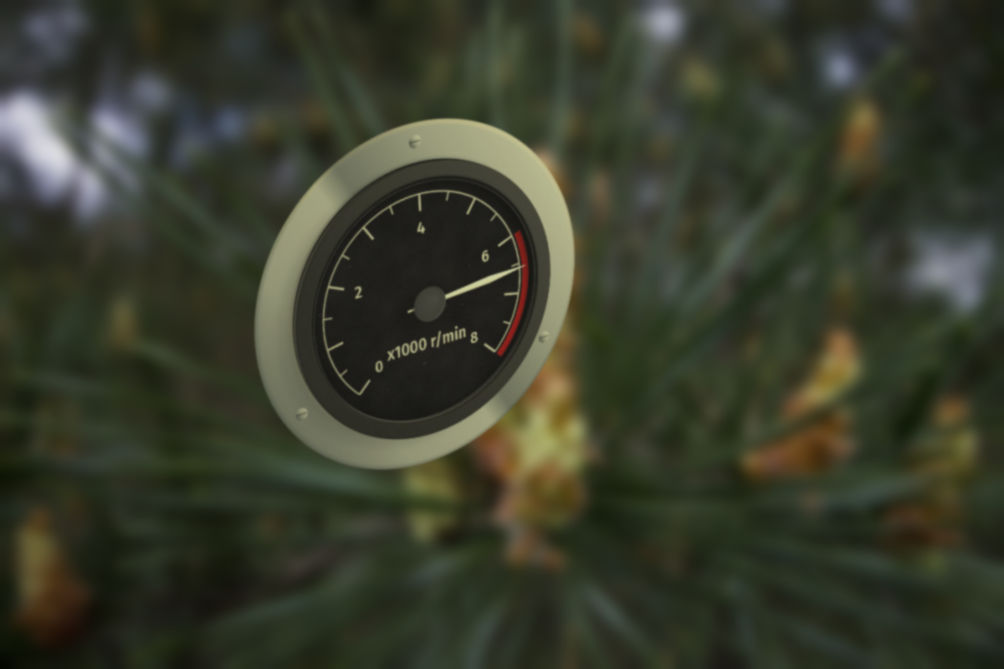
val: 6500rpm
